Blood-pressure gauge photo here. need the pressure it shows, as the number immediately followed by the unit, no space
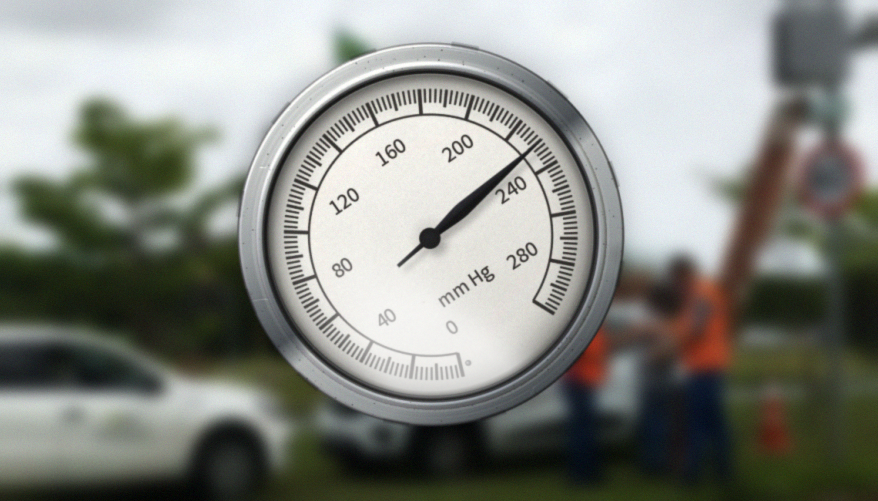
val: 230mmHg
